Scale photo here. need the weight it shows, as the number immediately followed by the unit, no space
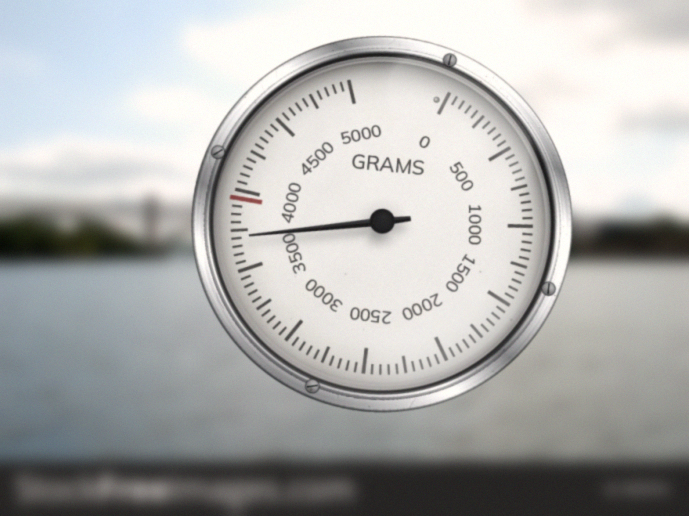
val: 3700g
